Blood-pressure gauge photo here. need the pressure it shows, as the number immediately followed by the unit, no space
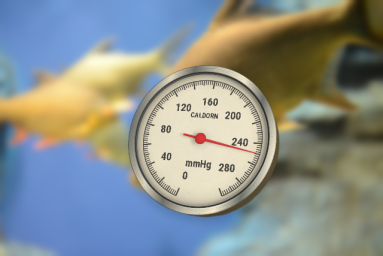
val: 250mmHg
